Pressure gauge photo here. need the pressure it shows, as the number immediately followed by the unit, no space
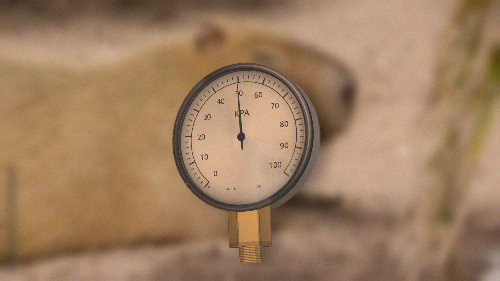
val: 50kPa
